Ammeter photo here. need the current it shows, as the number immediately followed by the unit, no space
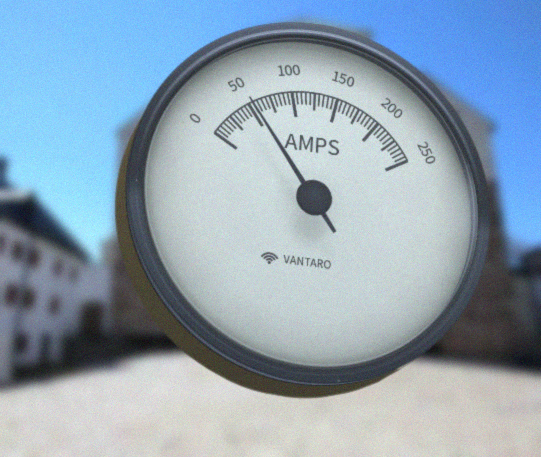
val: 50A
